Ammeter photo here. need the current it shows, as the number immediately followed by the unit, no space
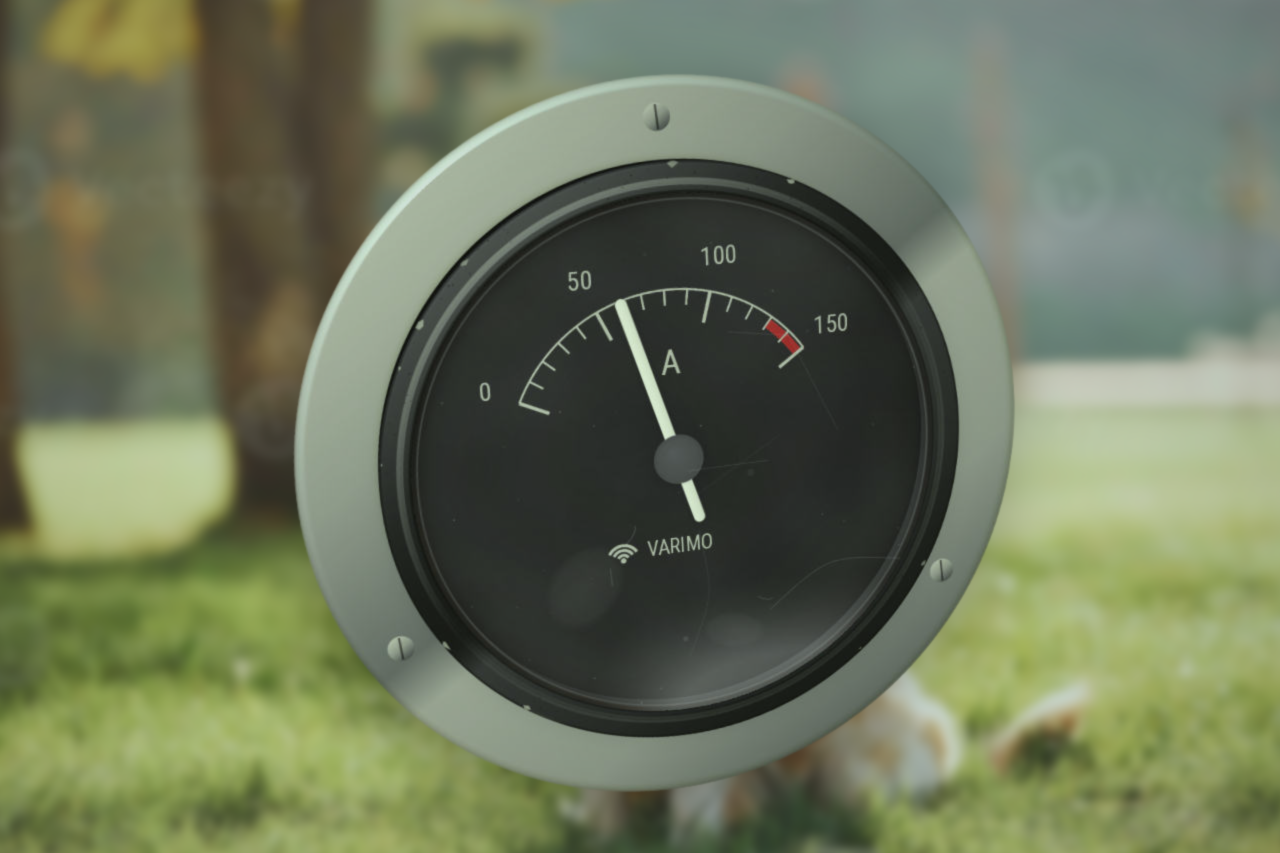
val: 60A
